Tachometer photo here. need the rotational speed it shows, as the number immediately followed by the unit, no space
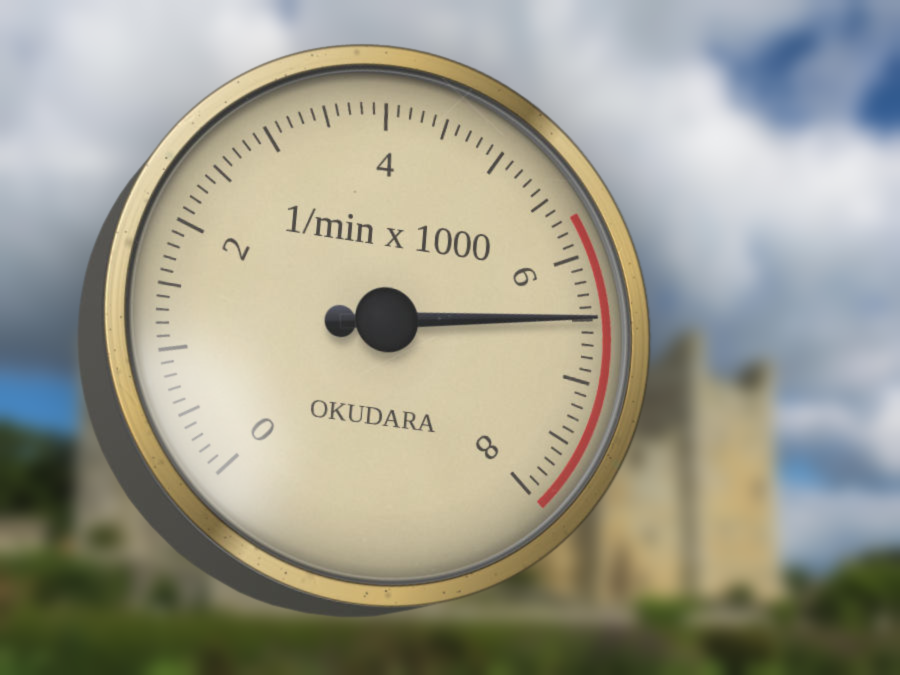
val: 6500rpm
